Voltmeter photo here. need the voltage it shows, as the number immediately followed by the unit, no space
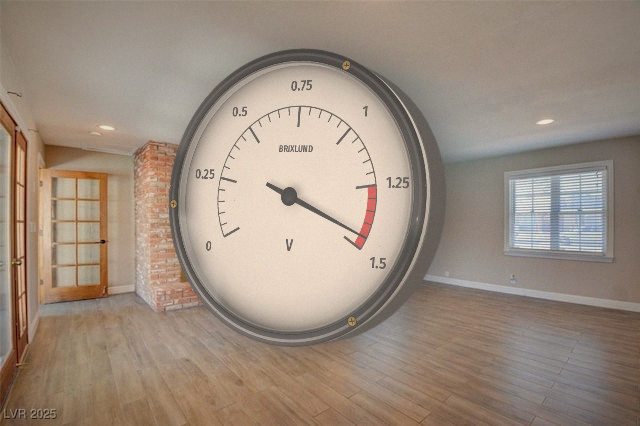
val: 1.45V
